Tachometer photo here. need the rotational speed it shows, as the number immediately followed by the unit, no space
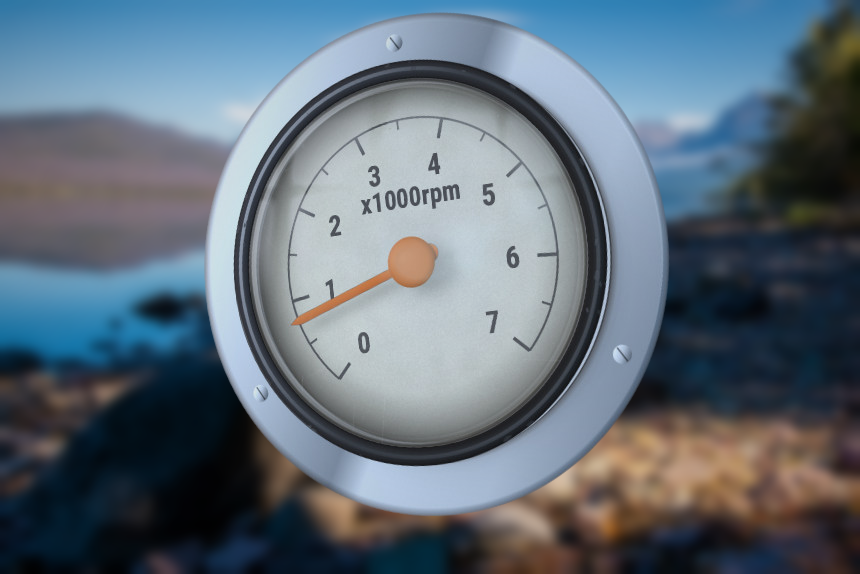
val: 750rpm
